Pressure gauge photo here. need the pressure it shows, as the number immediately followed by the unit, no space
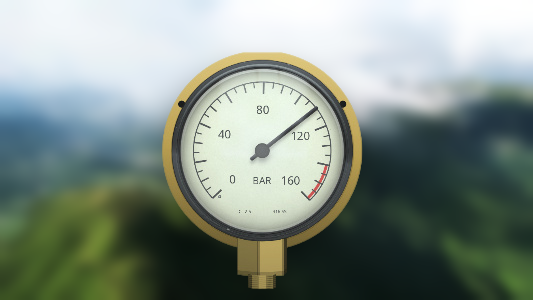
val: 110bar
